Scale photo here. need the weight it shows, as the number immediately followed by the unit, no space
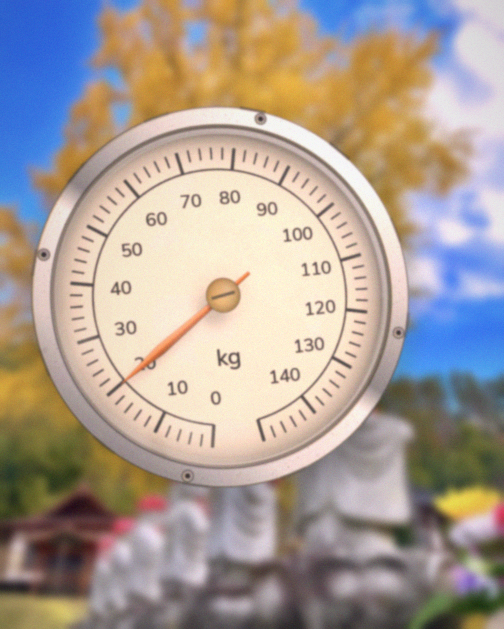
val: 20kg
